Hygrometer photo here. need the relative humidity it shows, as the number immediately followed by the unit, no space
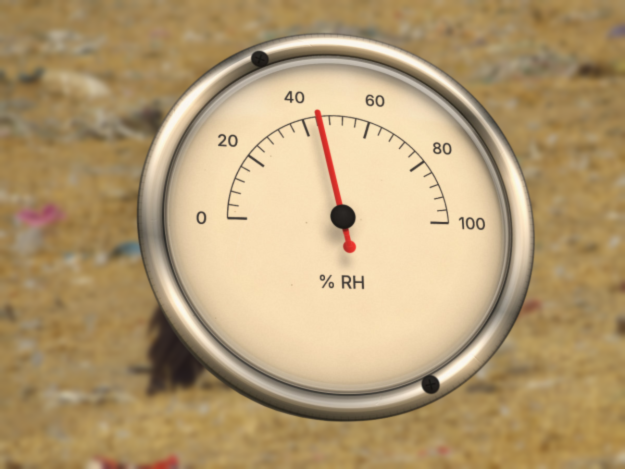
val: 44%
